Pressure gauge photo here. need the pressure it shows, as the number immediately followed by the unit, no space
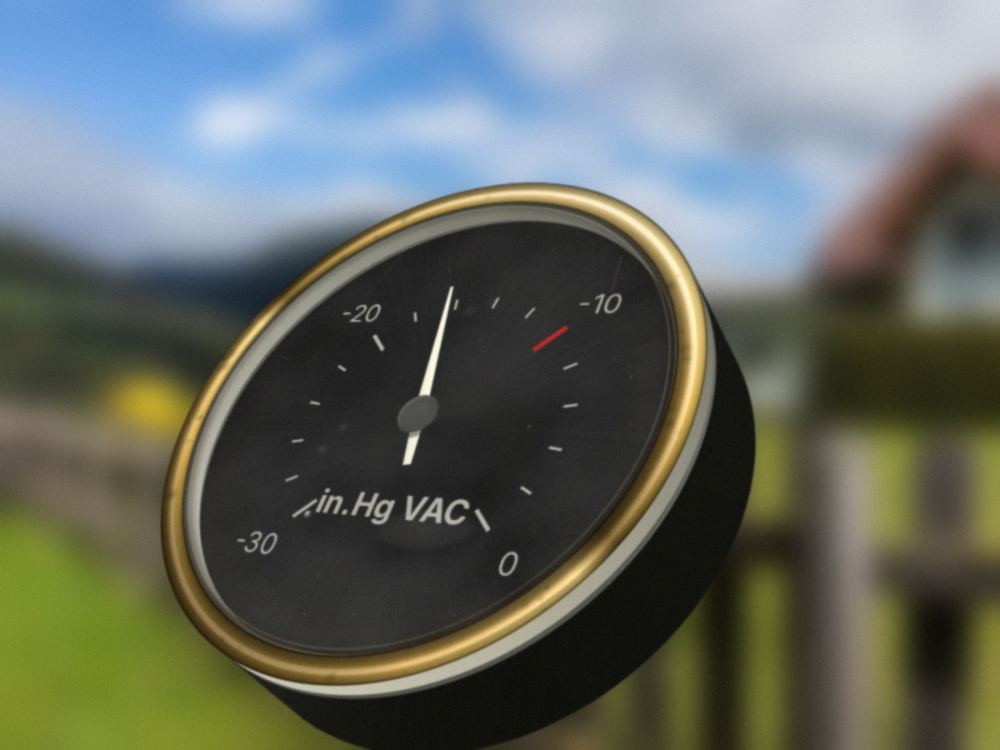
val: -16inHg
